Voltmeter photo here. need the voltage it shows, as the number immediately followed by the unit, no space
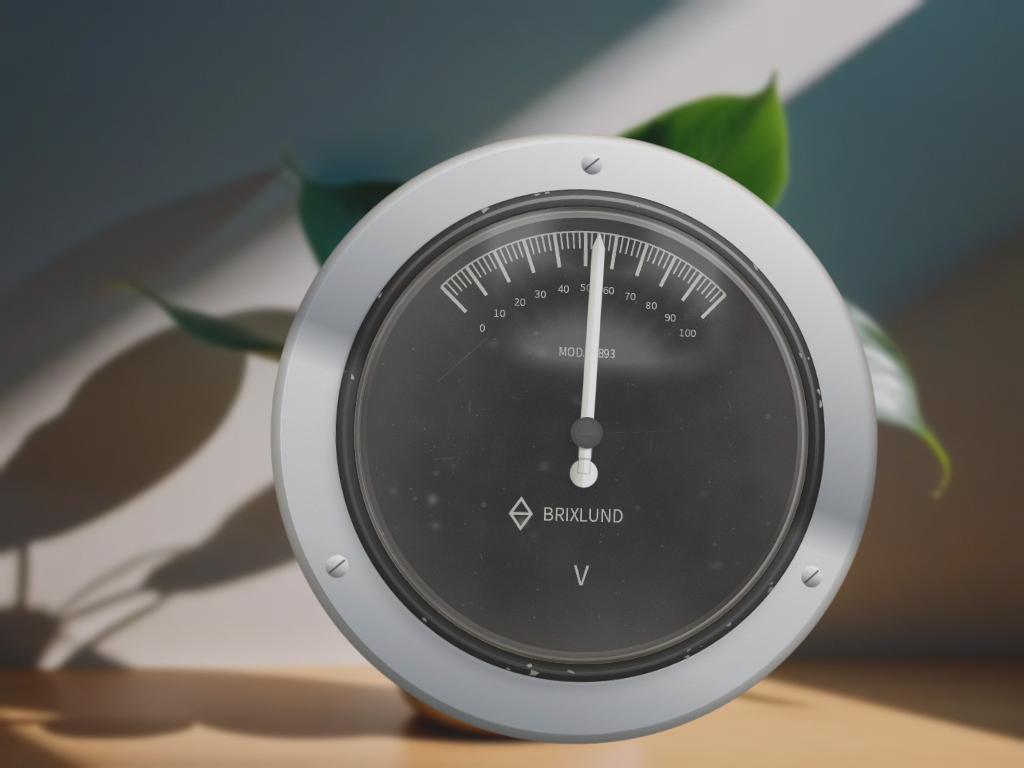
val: 54V
